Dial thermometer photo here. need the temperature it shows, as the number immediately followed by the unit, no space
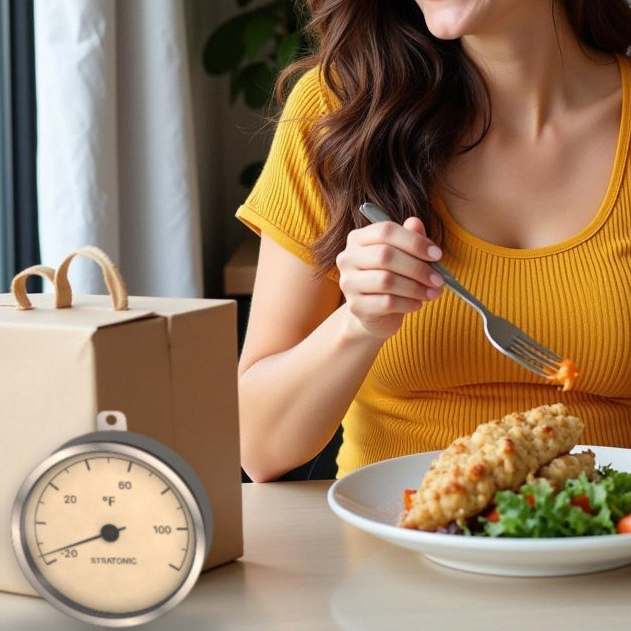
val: -15°F
